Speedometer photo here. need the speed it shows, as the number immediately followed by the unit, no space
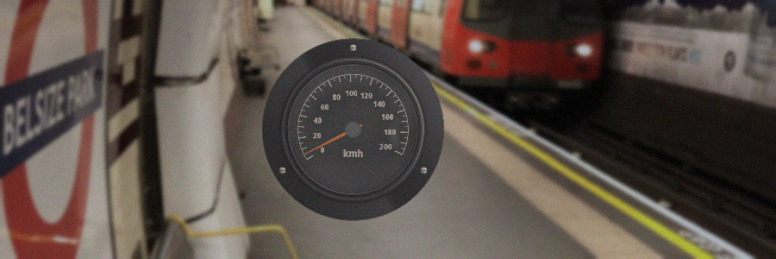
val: 5km/h
